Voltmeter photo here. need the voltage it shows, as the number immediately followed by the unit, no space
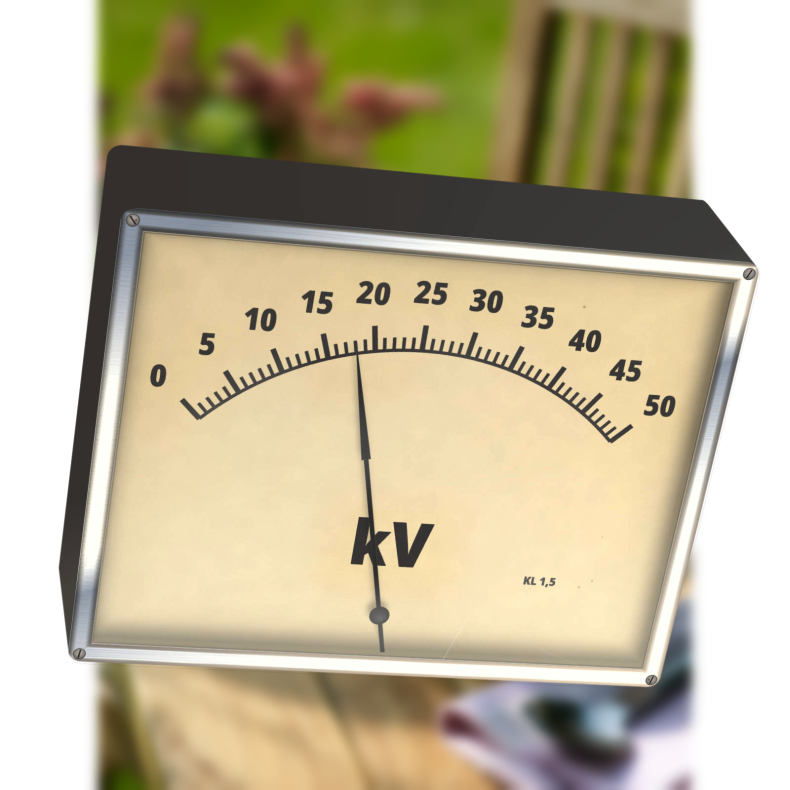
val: 18kV
